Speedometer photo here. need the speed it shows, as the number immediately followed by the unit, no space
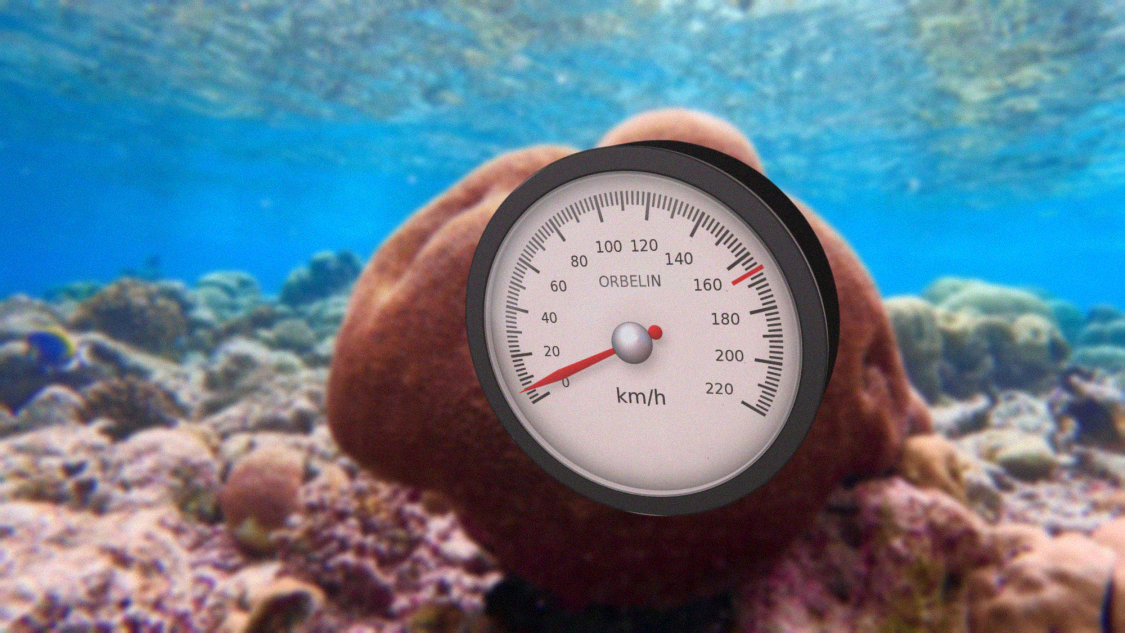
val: 6km/h
